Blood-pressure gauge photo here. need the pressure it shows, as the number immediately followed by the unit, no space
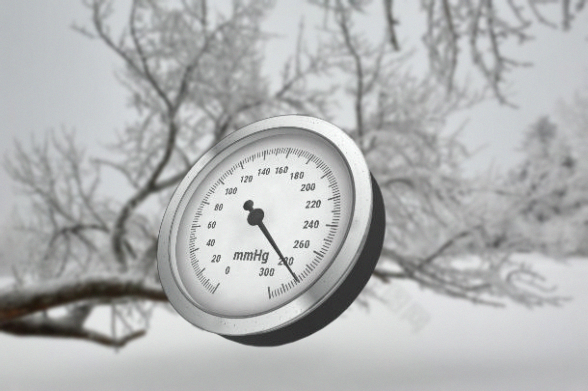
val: 280mmHg
